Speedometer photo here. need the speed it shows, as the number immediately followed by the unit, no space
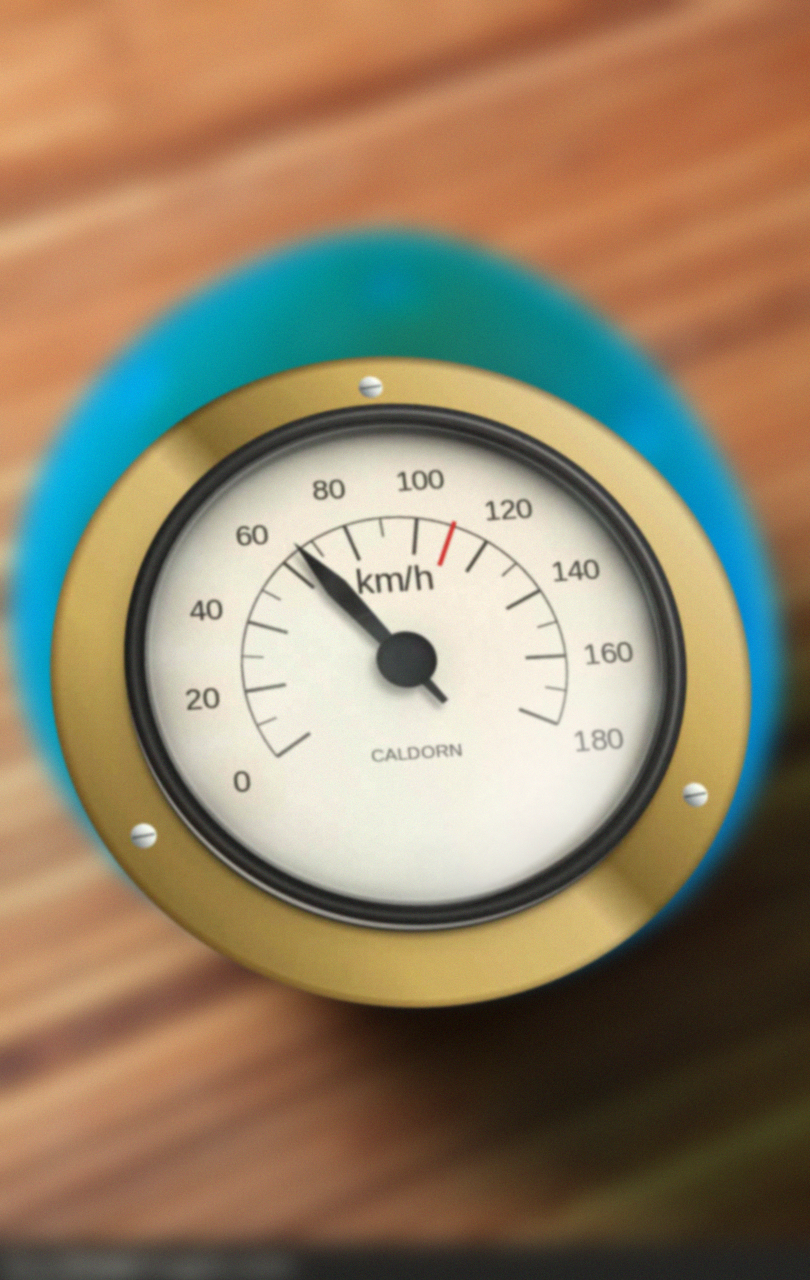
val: 65km/h
